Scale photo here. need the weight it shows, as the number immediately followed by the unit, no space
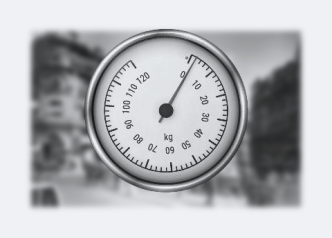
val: 2kg
